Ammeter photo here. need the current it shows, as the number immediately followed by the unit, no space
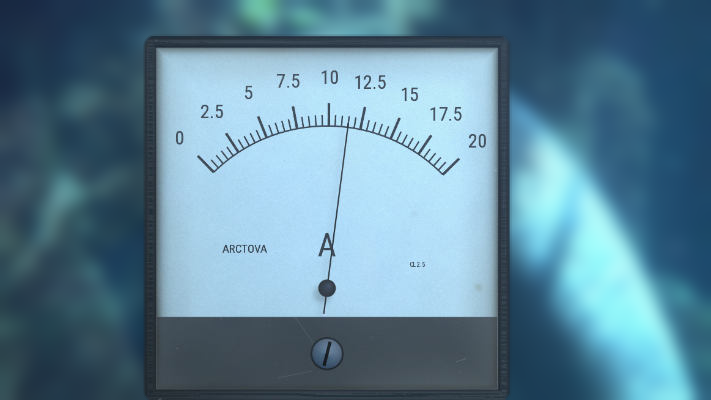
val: 11.5A
